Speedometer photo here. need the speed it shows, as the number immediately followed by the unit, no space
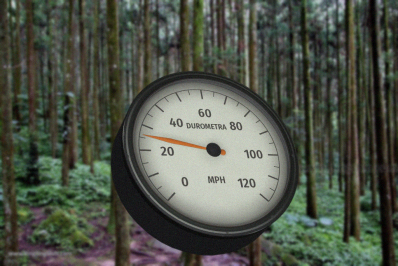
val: 25mph
